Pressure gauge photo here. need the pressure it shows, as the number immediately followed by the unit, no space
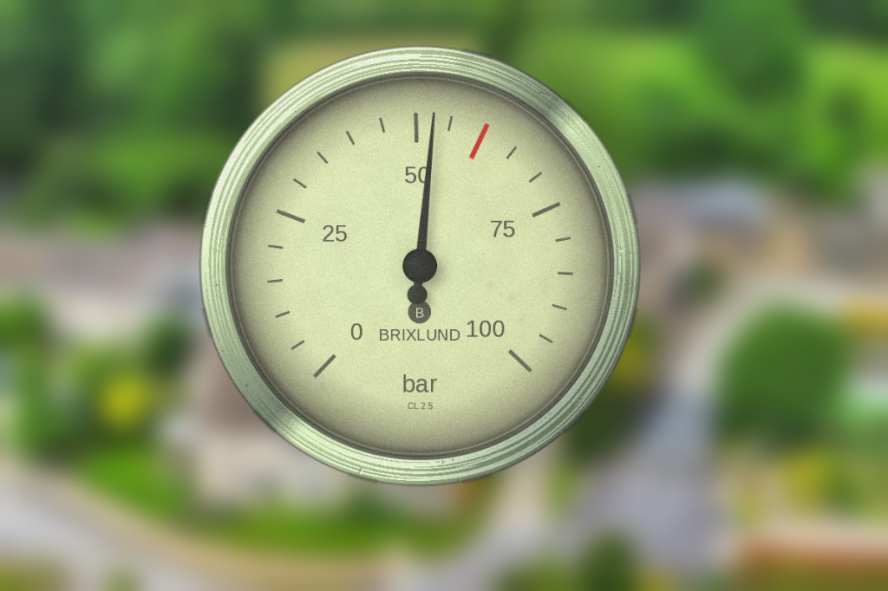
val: 52.5bar
